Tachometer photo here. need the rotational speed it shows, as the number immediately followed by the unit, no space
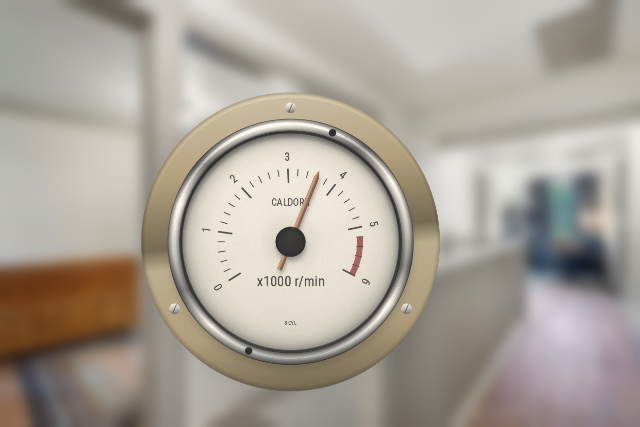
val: 3600rpm
